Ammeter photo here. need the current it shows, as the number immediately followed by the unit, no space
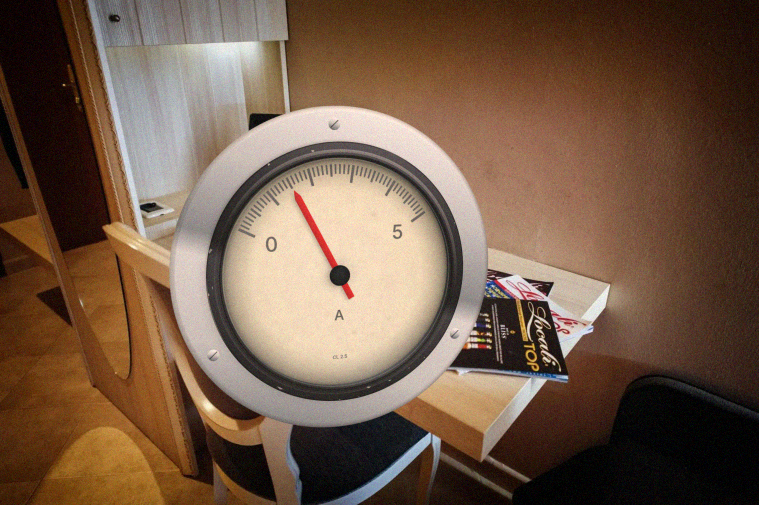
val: 1.5A
